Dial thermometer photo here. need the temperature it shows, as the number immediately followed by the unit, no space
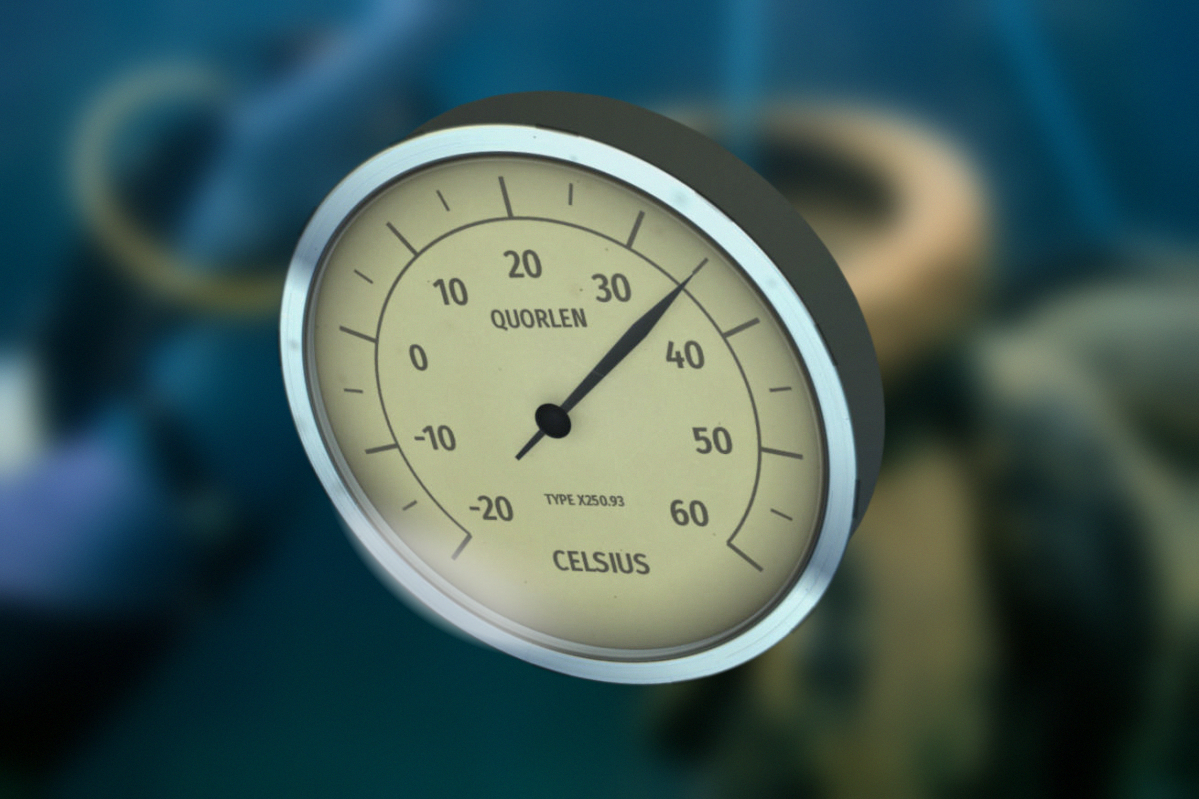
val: 35°C
